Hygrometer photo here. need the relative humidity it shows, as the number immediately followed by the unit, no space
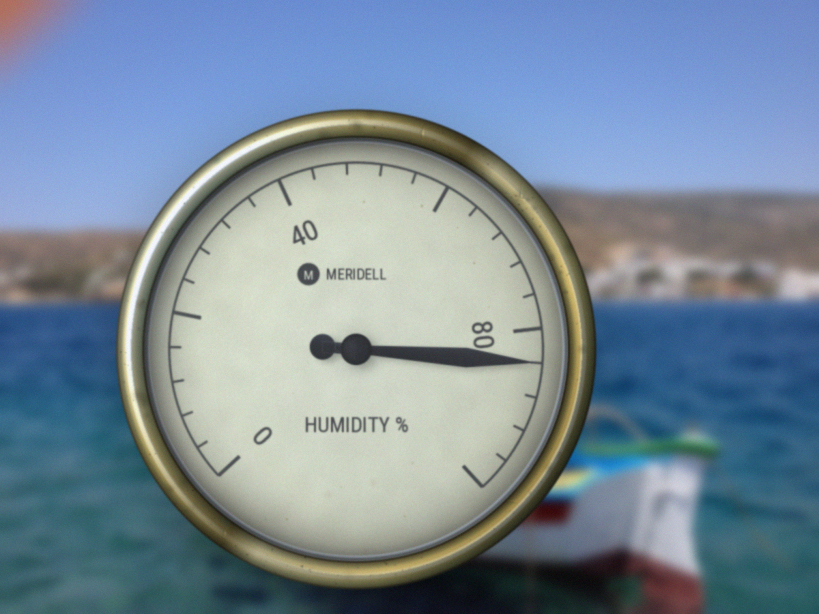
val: 84%
